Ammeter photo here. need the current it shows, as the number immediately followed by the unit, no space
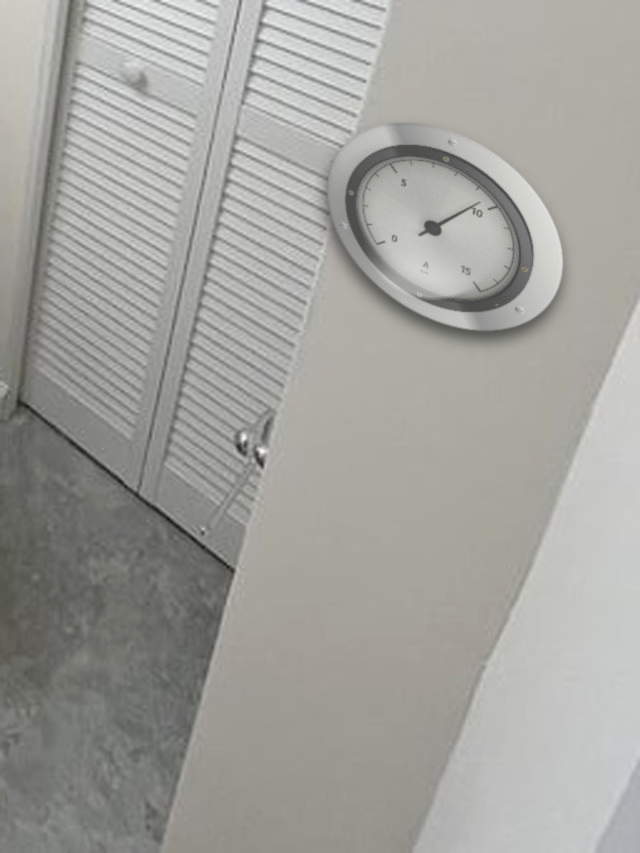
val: 9.5A
